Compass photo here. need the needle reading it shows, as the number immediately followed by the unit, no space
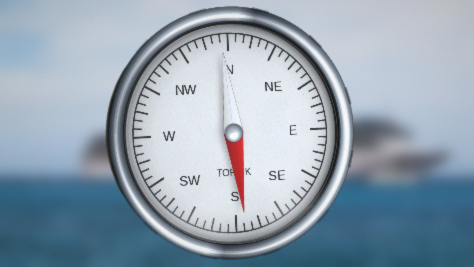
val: 175°
